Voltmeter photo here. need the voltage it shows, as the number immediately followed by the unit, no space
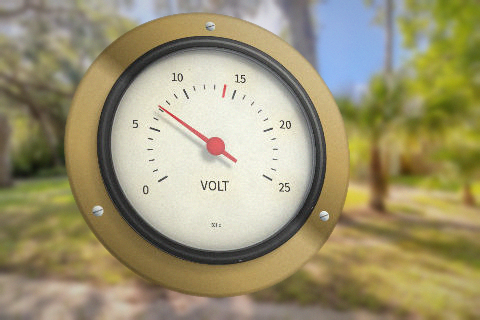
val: 7V
